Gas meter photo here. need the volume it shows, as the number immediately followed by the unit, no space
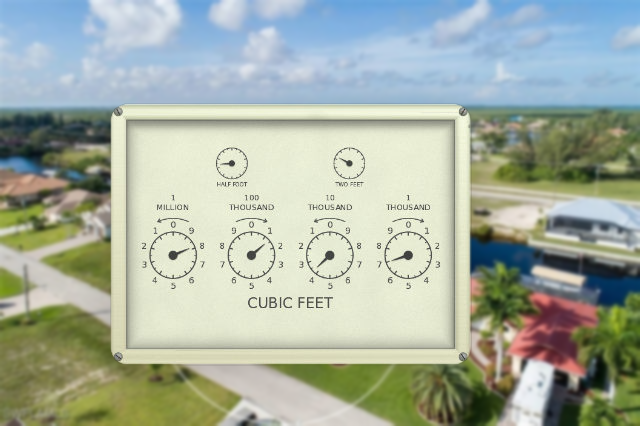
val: 813700ft³
